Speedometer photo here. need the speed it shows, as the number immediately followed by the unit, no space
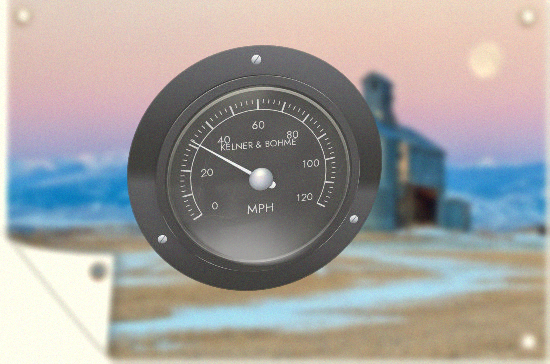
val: 32mph
